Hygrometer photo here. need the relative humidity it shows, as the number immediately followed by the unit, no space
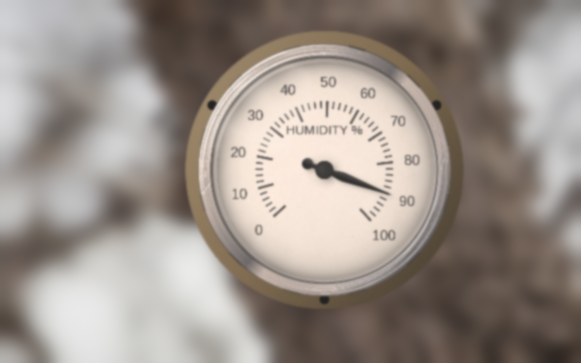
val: 90%
